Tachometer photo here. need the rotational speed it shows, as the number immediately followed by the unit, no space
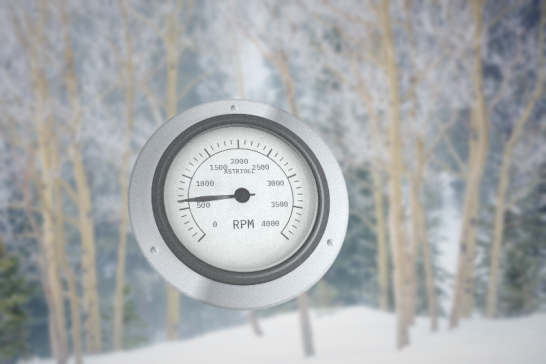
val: 600rpm
